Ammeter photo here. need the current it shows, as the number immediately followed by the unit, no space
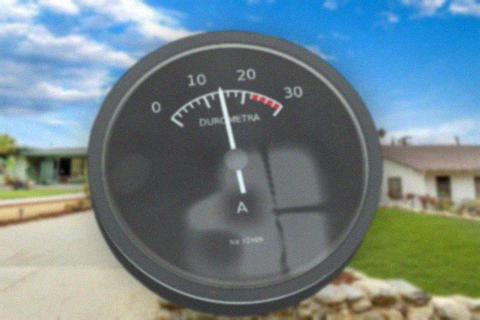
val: 14A
